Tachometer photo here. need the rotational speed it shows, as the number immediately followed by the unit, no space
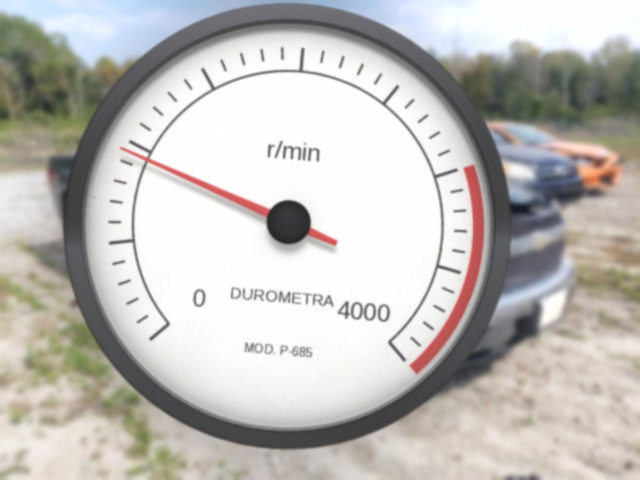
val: 950rpm
